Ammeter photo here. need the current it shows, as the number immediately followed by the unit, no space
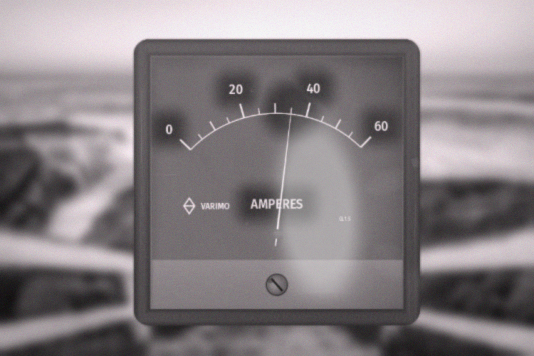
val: 35A
